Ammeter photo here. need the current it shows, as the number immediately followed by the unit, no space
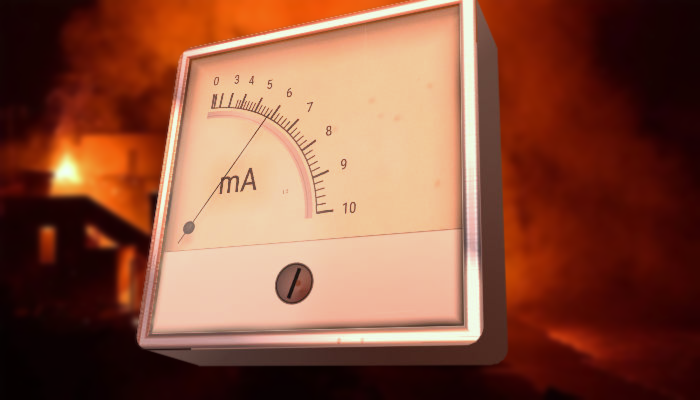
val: 6mA
